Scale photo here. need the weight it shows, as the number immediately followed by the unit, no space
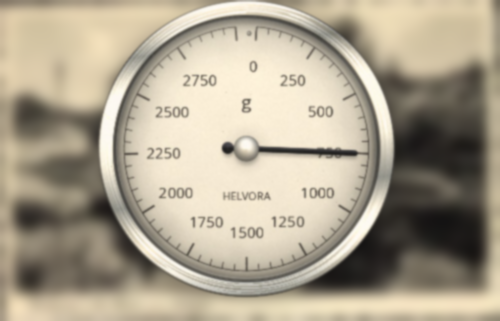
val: 750g
